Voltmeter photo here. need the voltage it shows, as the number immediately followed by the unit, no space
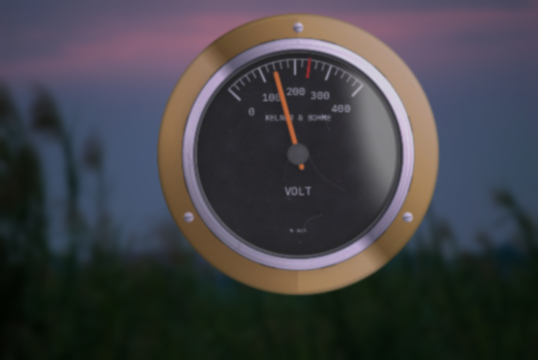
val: 140V
